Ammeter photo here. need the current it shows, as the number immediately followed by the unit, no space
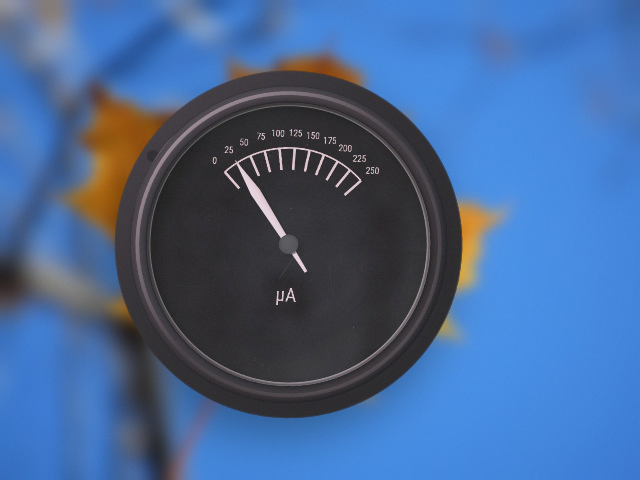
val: 25µA
